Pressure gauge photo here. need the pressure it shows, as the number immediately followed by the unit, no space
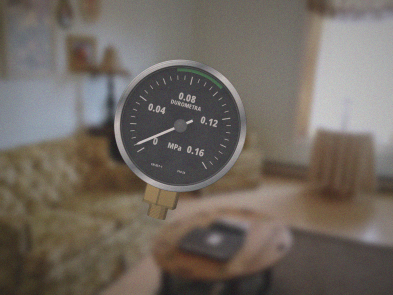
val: 0.005MPa
